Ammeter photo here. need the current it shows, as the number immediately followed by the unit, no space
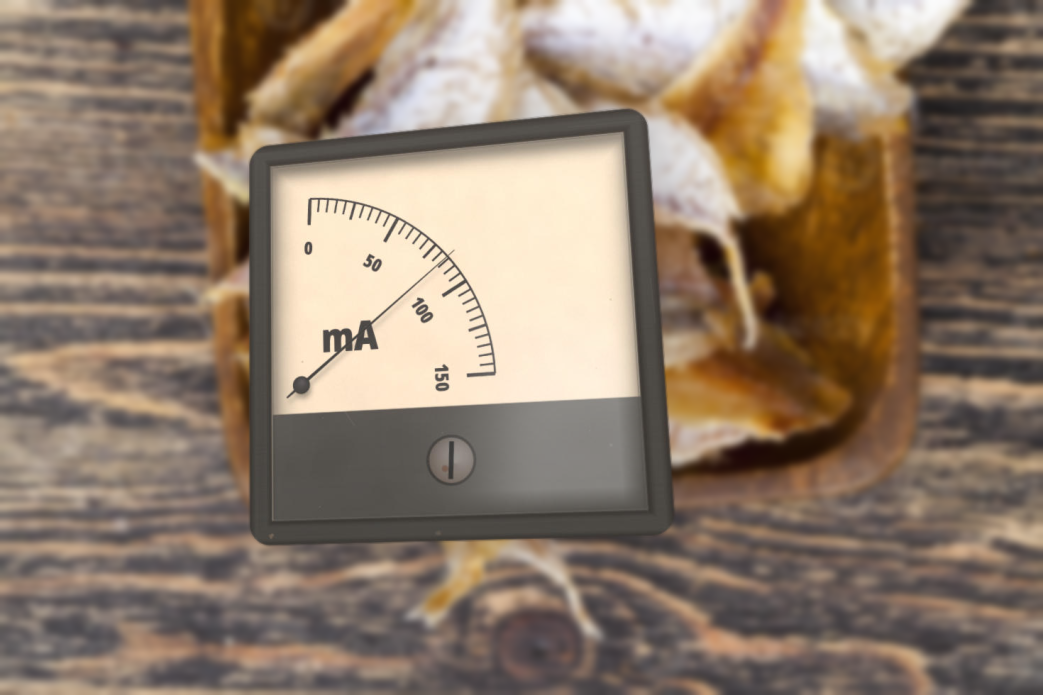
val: 85mA
